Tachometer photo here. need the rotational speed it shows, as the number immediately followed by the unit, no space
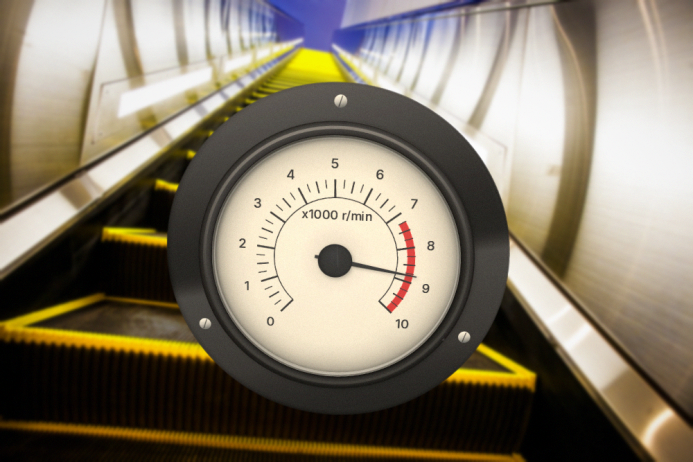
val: 8750rpm
